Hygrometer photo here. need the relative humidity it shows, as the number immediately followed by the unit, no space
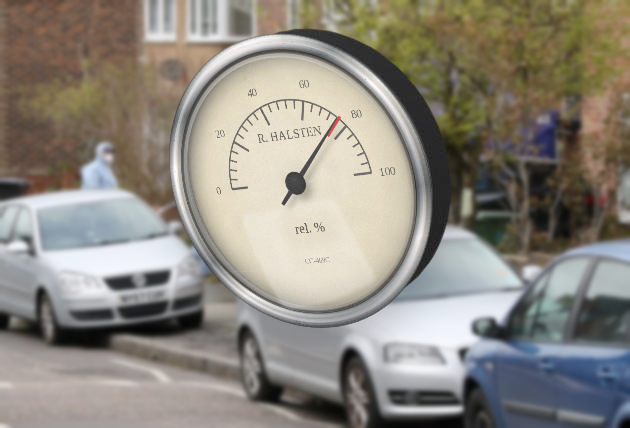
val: 76%
